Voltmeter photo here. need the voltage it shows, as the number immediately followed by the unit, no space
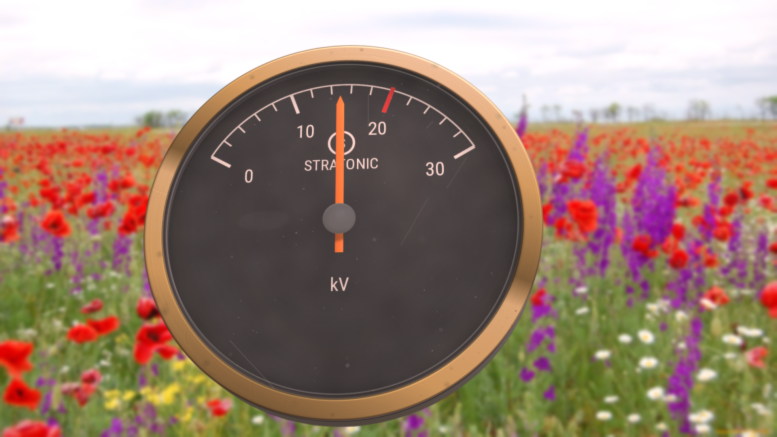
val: 15kV
